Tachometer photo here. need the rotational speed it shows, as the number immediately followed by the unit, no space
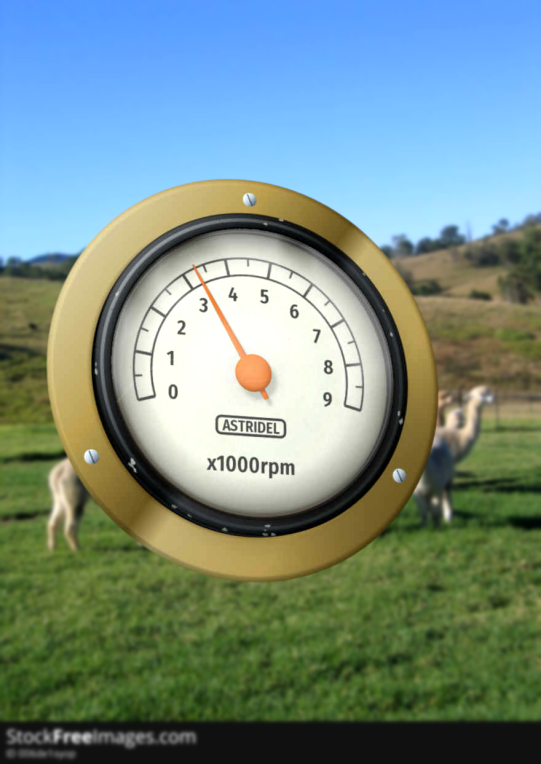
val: 3250rpm
